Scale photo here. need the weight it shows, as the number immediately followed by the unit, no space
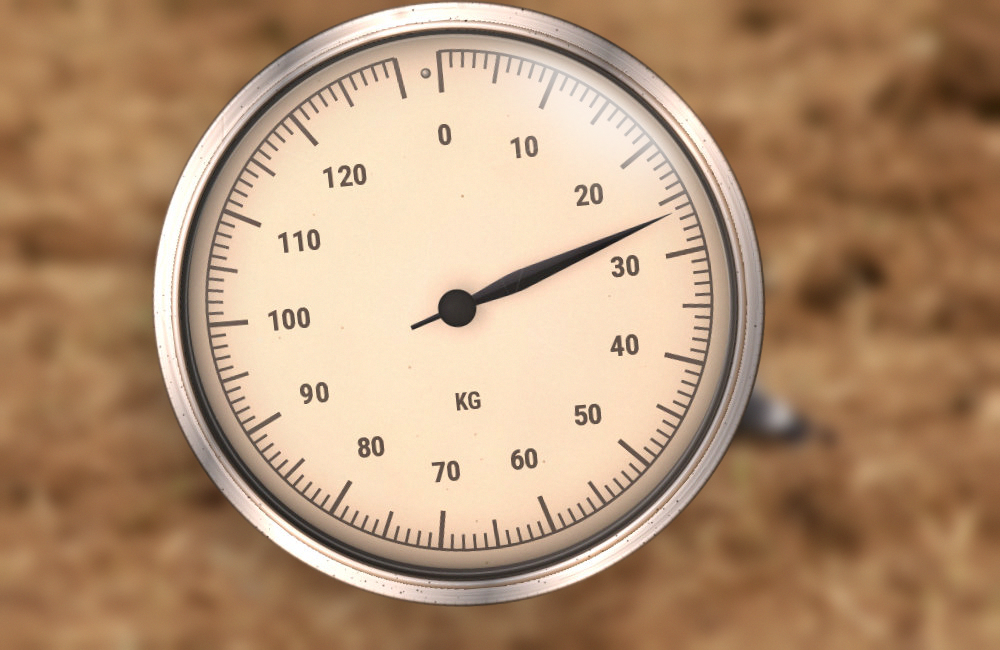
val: 26kg
